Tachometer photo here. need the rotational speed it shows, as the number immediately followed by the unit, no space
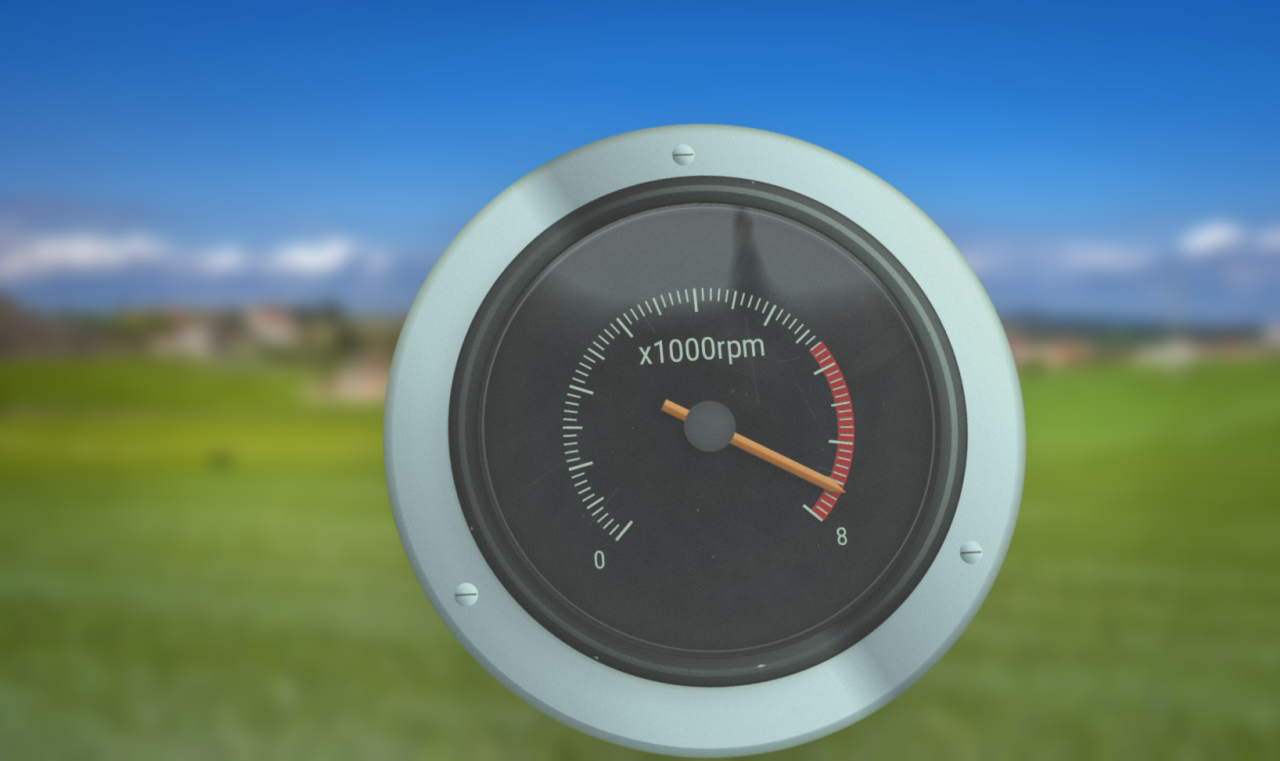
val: 7600rpm
